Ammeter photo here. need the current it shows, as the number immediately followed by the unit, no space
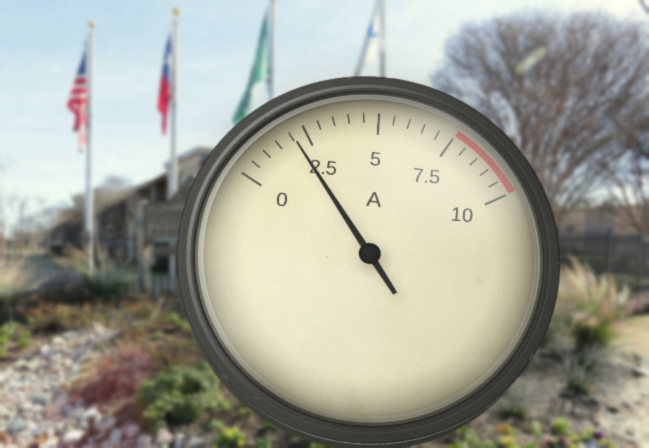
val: 2A
